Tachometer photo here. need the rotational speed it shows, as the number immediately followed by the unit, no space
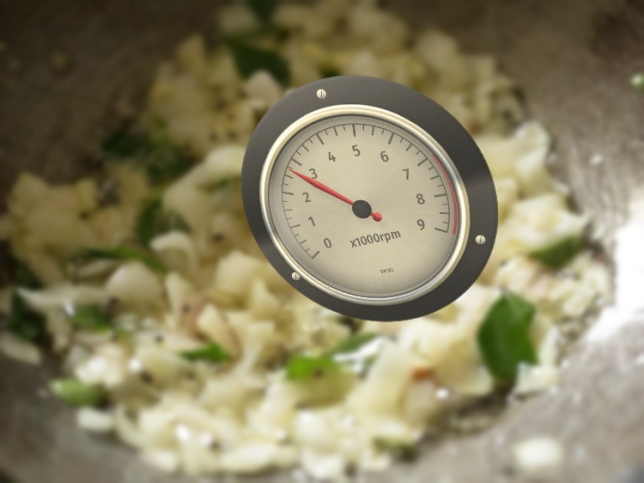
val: 2750rpm
